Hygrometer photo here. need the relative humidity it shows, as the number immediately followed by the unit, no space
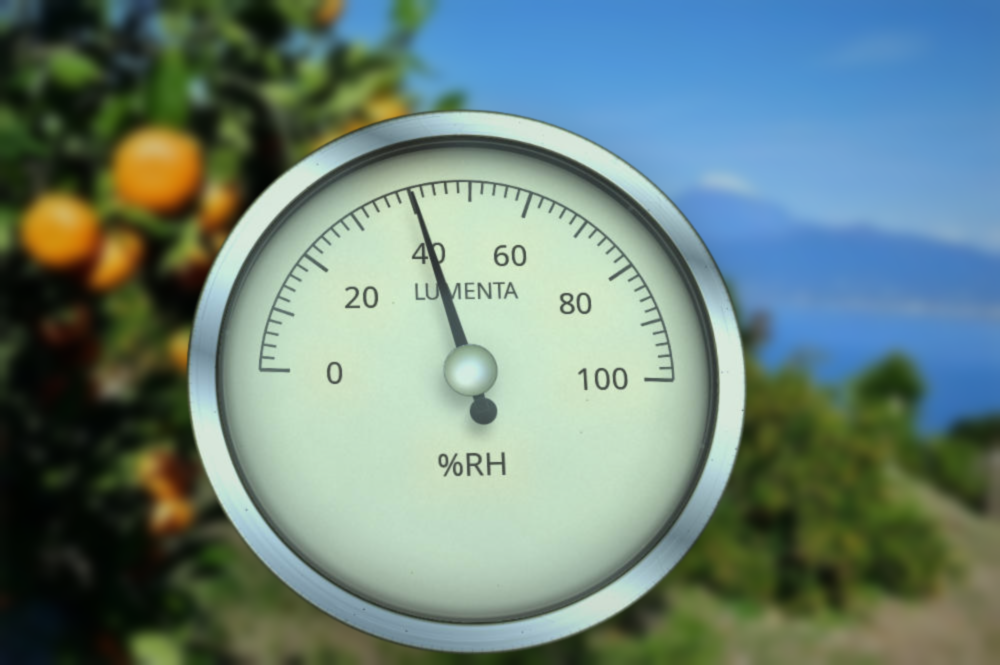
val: 40%
